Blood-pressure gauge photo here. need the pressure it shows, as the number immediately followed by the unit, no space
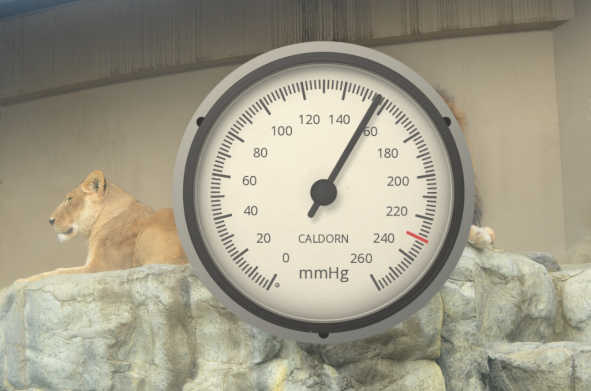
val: 156mmHg
